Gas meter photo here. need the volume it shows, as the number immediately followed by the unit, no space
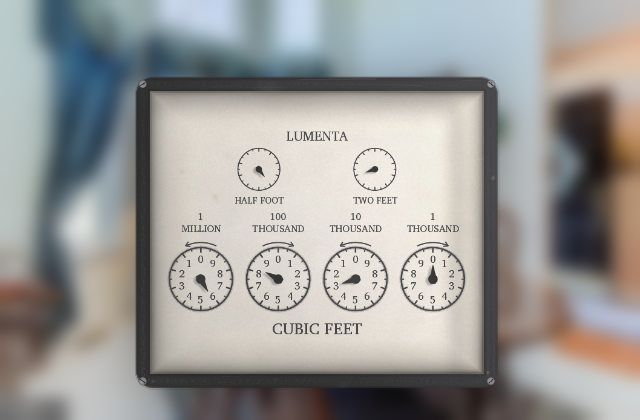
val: 583000ft³
